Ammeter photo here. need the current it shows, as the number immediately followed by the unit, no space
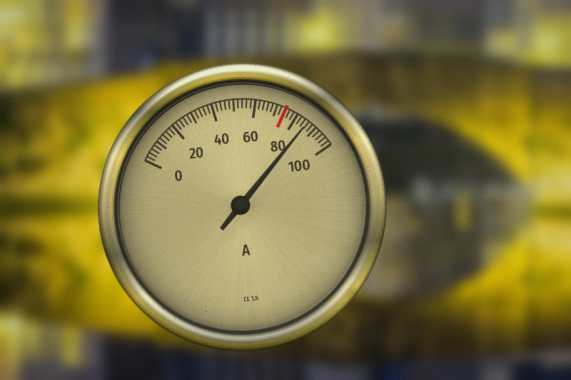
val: 86A
